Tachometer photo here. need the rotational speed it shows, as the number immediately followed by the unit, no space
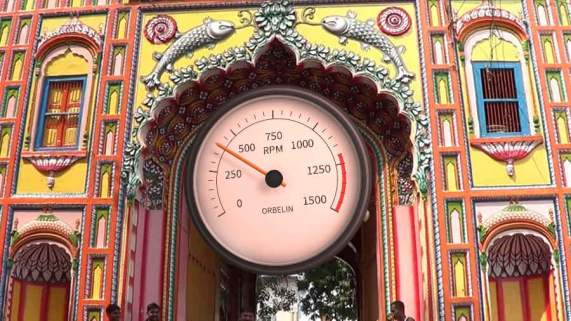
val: 400rpm
